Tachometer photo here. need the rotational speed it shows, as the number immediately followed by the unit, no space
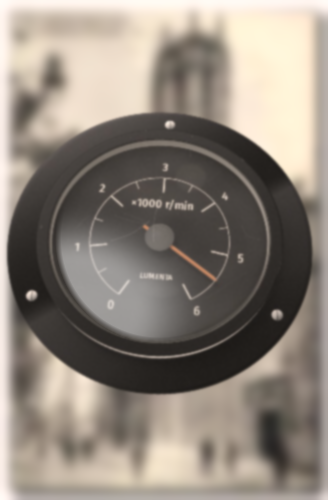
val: 5500rpm
